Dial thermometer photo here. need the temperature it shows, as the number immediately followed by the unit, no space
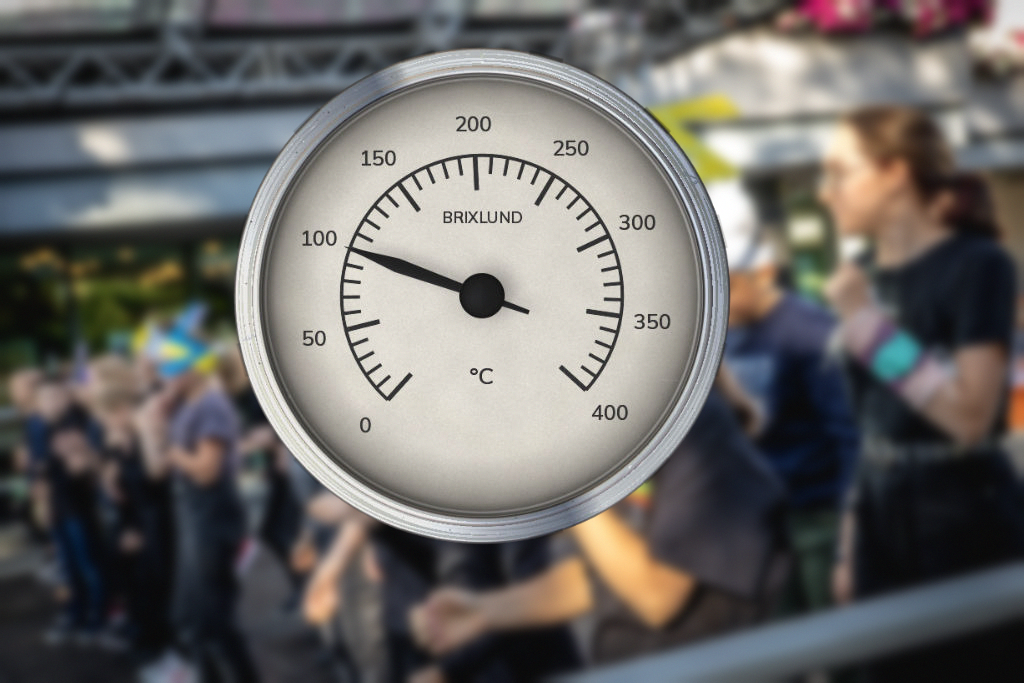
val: 100°C
